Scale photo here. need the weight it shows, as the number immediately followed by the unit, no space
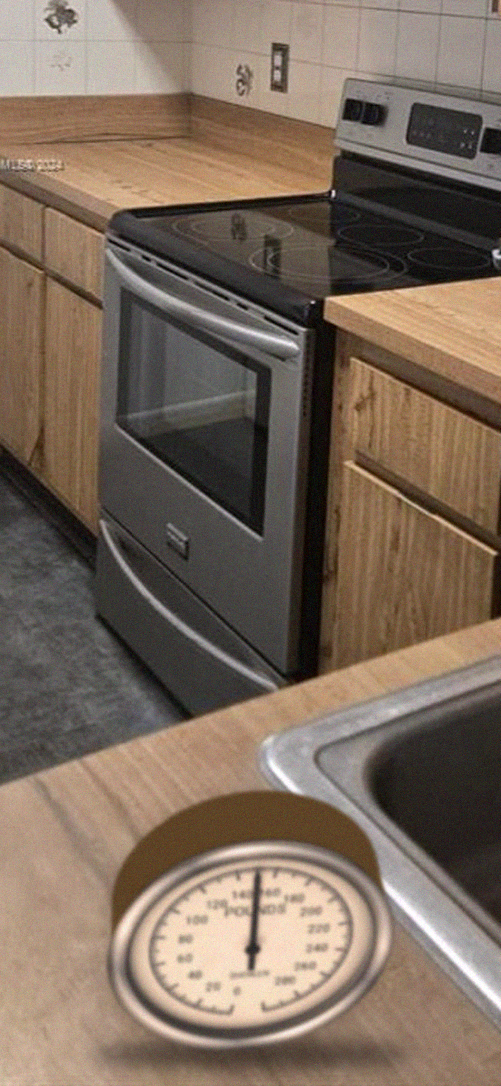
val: 150lb
